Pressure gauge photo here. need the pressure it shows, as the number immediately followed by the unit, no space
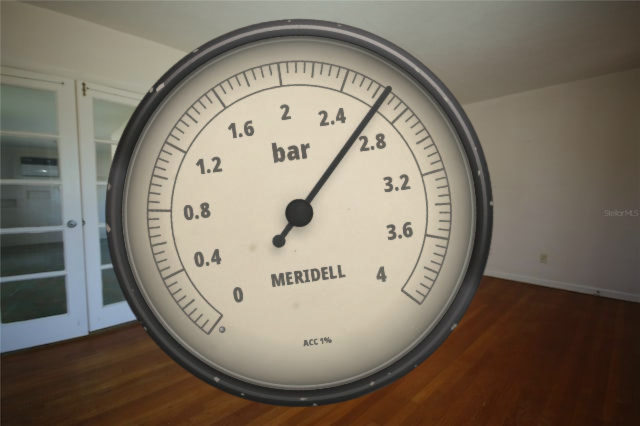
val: 2.65bar
